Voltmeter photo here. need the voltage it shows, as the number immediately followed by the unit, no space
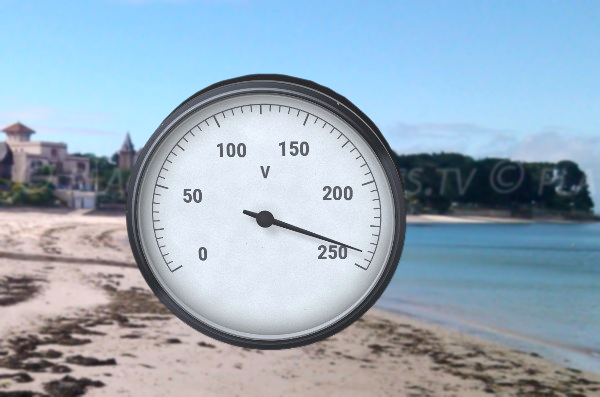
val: 240V
